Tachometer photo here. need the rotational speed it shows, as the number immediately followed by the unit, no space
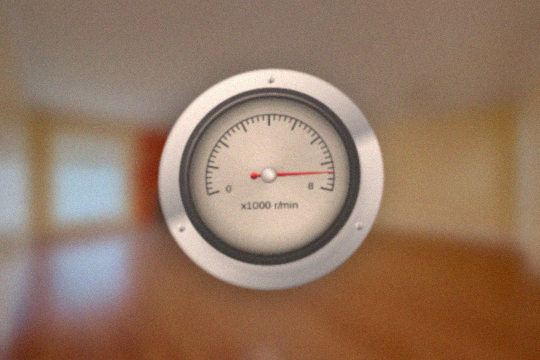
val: 7400rpm
